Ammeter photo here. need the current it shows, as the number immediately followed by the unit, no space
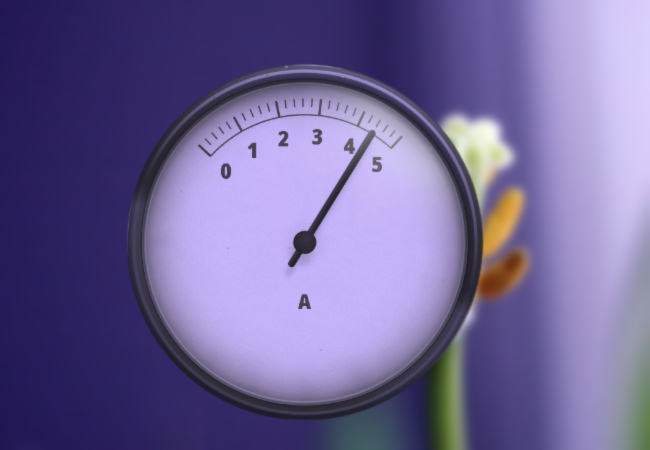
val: 4.4A
